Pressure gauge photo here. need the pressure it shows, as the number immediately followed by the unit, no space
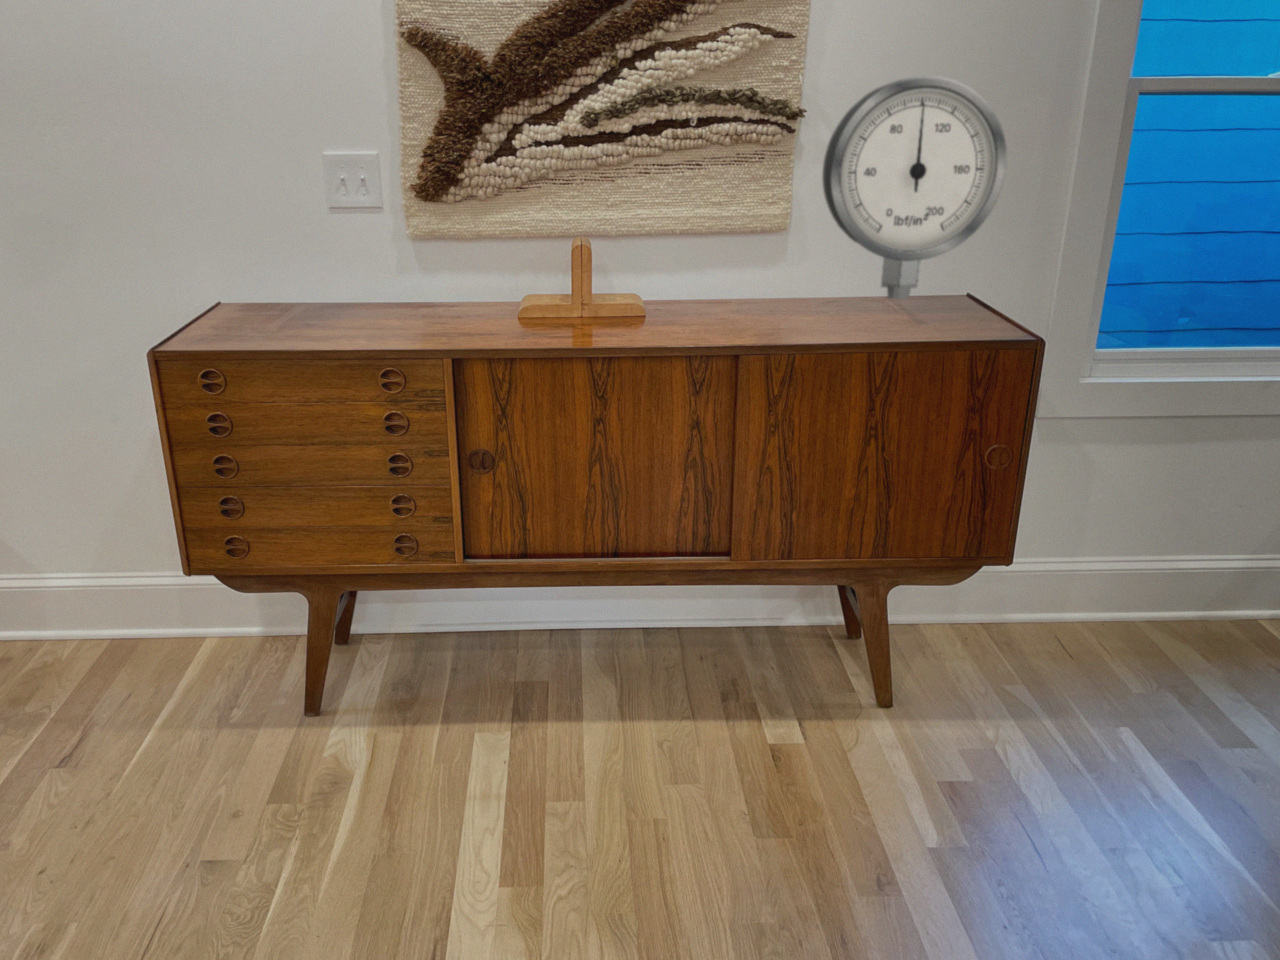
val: 100psi
